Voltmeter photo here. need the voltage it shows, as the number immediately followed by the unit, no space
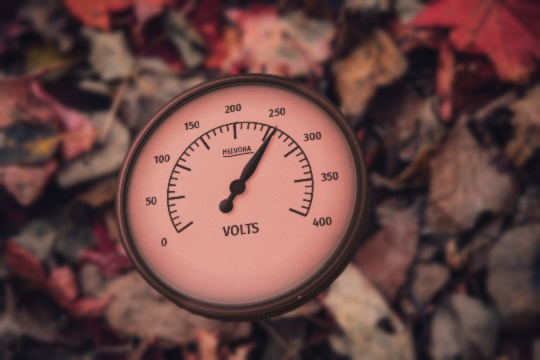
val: 260V
